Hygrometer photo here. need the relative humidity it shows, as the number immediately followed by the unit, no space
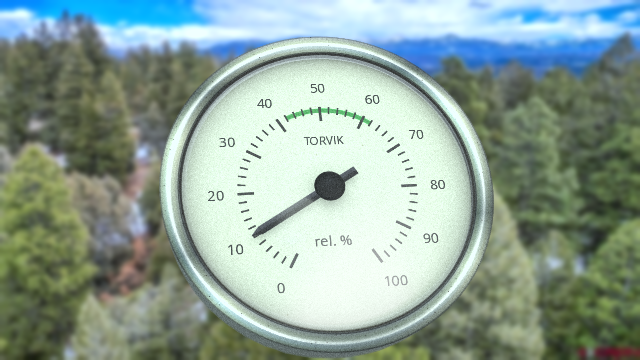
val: 10%
